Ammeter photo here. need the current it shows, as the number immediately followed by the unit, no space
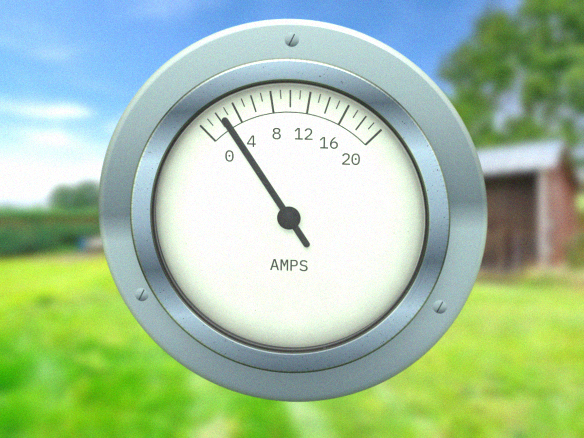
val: 2.5A
